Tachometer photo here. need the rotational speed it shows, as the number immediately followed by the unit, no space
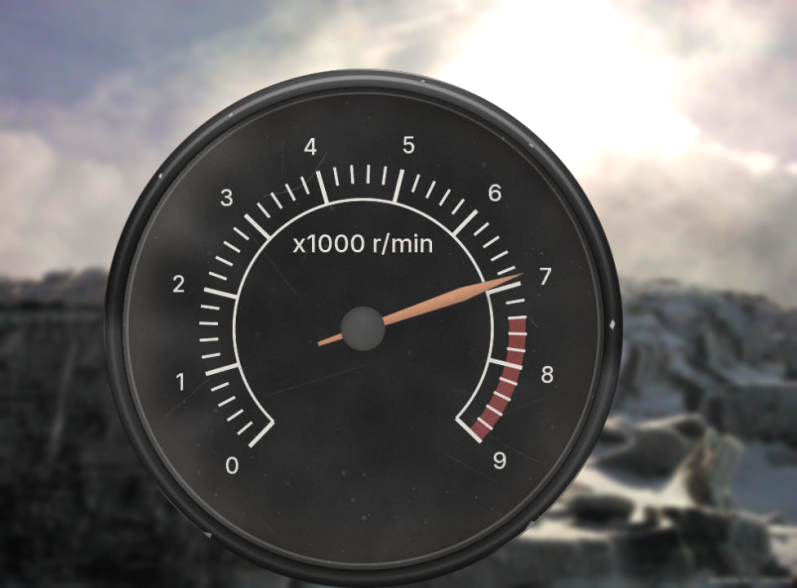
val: 6900rpm
